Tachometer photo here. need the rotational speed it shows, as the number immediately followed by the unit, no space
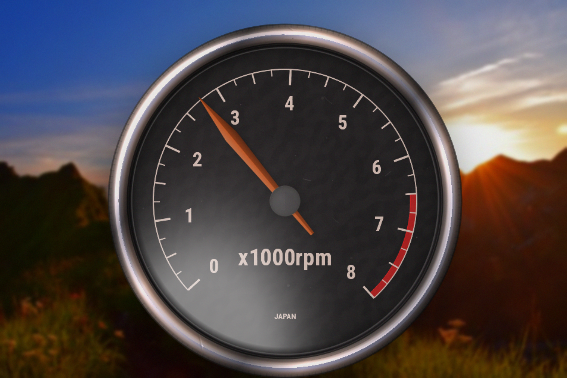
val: 2750rpm
